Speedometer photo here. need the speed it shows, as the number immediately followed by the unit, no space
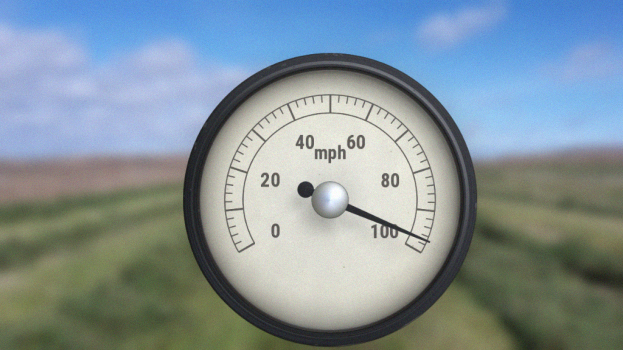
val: 97mph
